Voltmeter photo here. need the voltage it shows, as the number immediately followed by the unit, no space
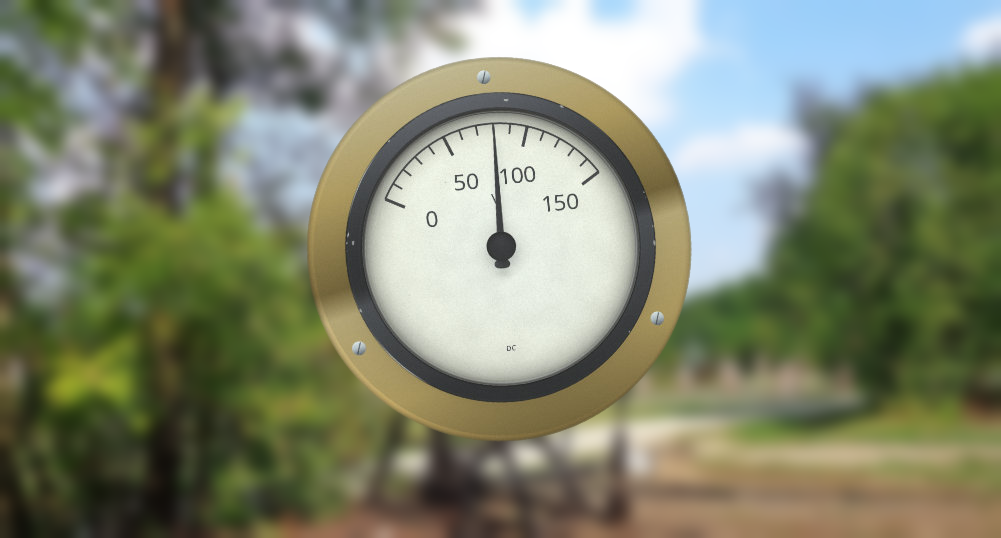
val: 80V
